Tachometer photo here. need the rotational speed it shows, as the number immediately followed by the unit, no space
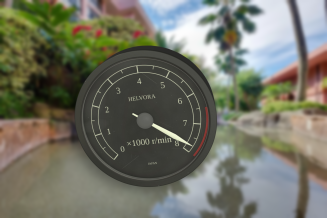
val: 7750rpm
